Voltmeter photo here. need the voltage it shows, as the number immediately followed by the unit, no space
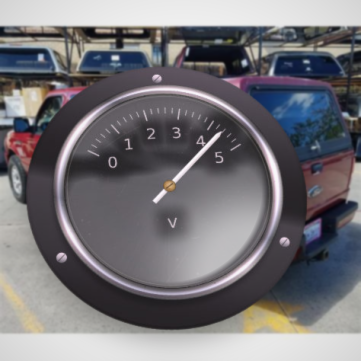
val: 4.4V
